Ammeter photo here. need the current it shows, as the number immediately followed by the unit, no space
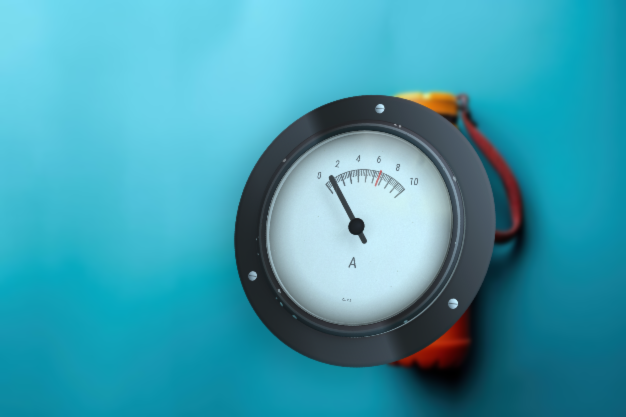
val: 1A
